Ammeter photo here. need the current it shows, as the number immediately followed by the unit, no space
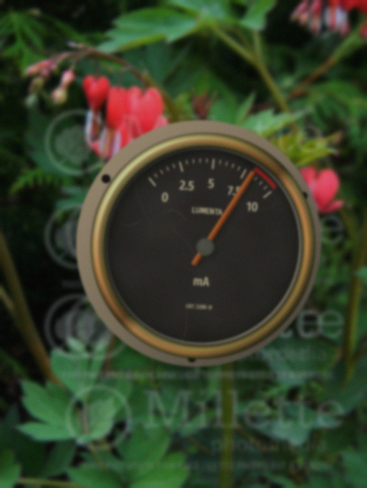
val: 8mA
